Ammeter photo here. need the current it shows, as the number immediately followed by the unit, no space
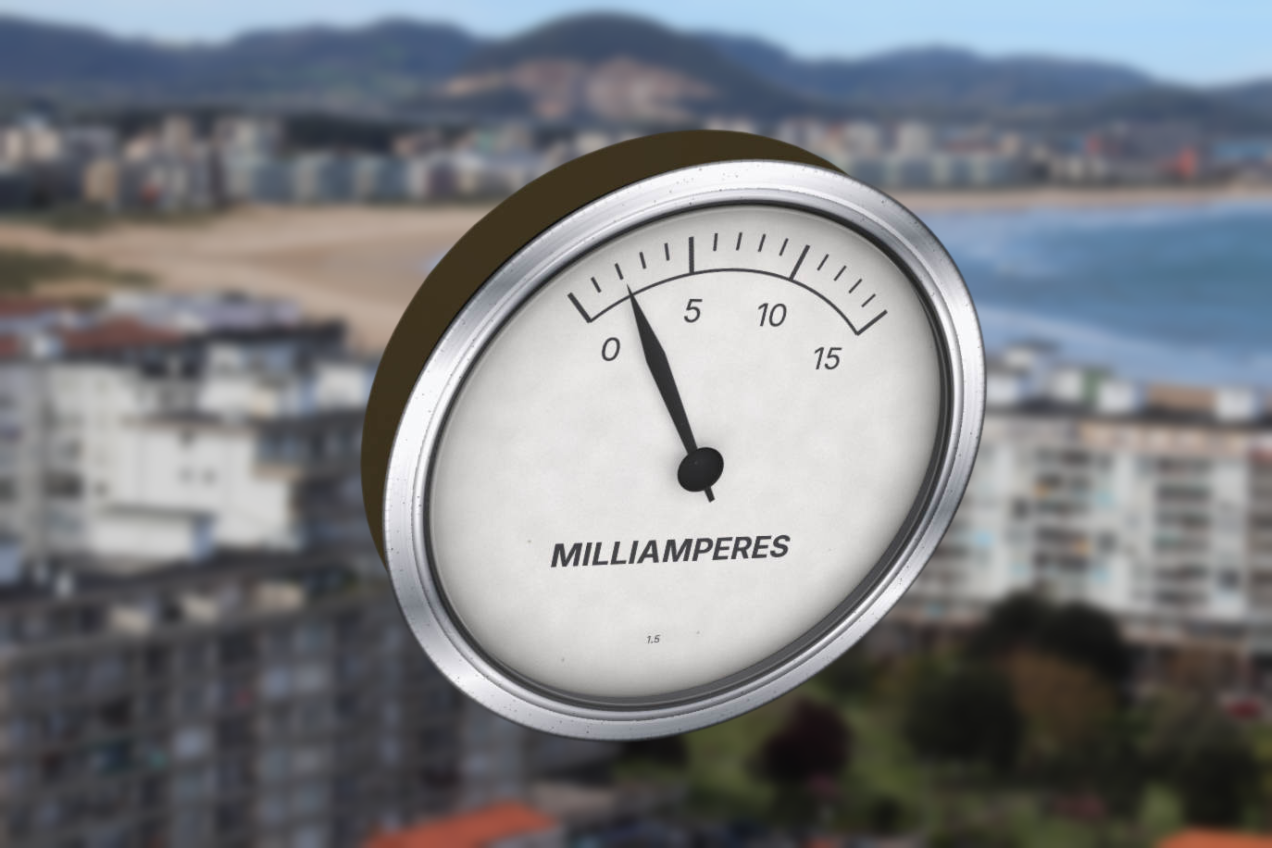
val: 2mA
